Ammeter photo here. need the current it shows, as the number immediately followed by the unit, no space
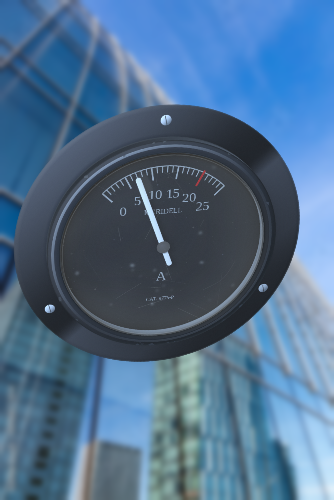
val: 7A
